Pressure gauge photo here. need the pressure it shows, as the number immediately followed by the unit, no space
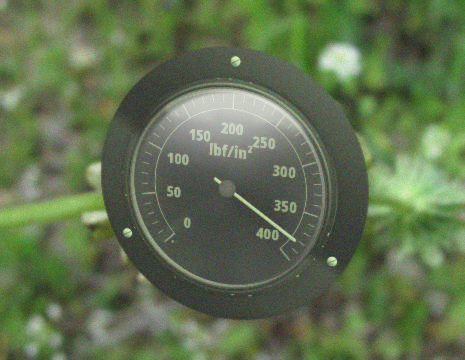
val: 380psi
